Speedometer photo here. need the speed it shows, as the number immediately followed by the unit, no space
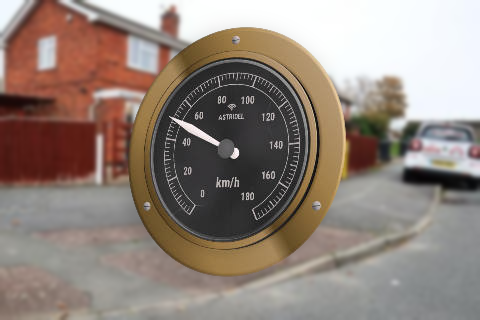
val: 50km/h
